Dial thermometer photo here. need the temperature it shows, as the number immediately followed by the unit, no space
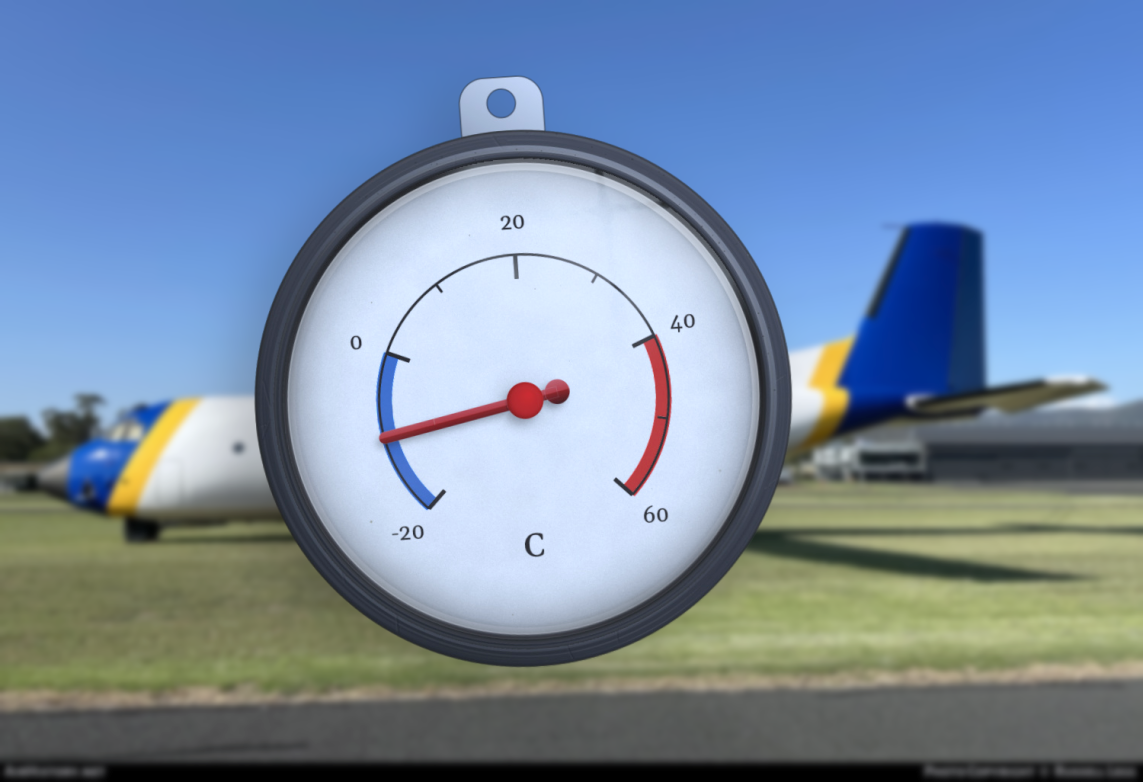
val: -10°C
